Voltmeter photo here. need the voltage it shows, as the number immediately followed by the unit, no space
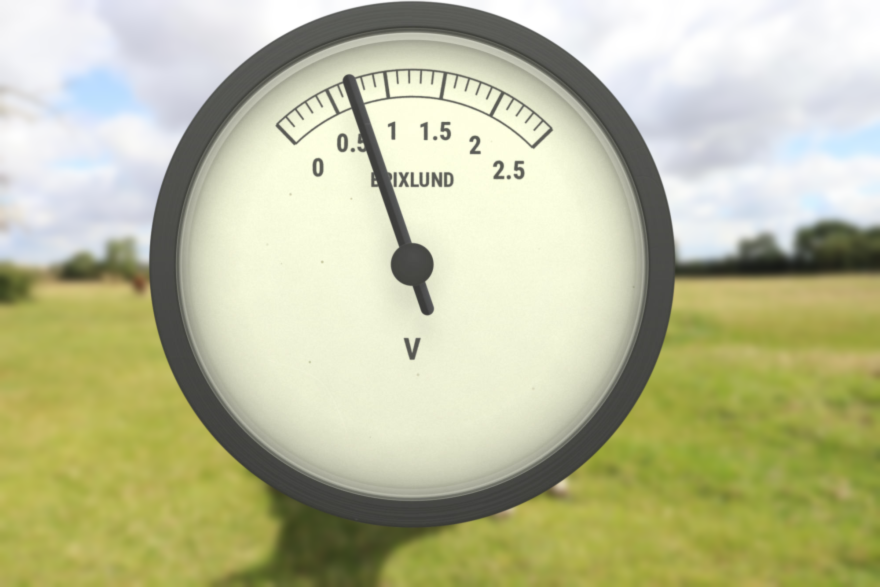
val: 0.7V
